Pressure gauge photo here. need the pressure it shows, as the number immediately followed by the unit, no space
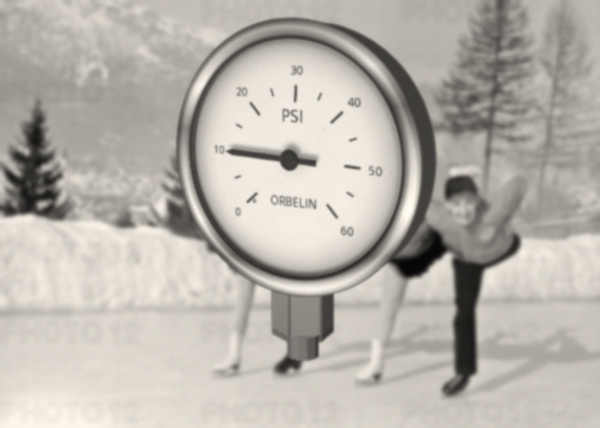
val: 10psi
